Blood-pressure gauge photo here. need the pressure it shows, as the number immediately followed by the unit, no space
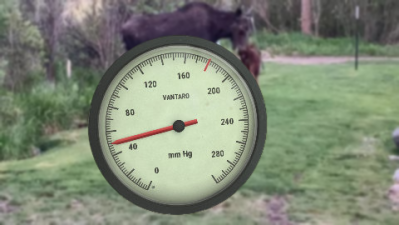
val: 50mmHg
